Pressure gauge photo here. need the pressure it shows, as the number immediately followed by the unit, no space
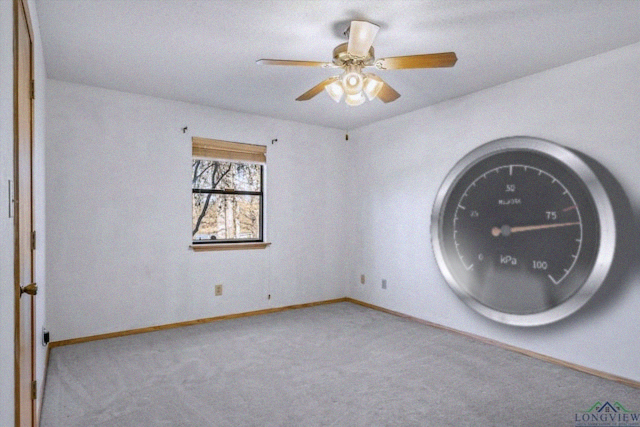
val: 80kPa
